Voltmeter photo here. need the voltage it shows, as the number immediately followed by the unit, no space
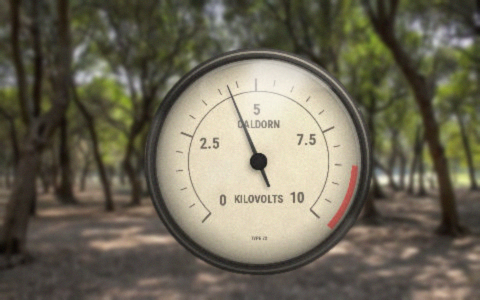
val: 4.25kV
